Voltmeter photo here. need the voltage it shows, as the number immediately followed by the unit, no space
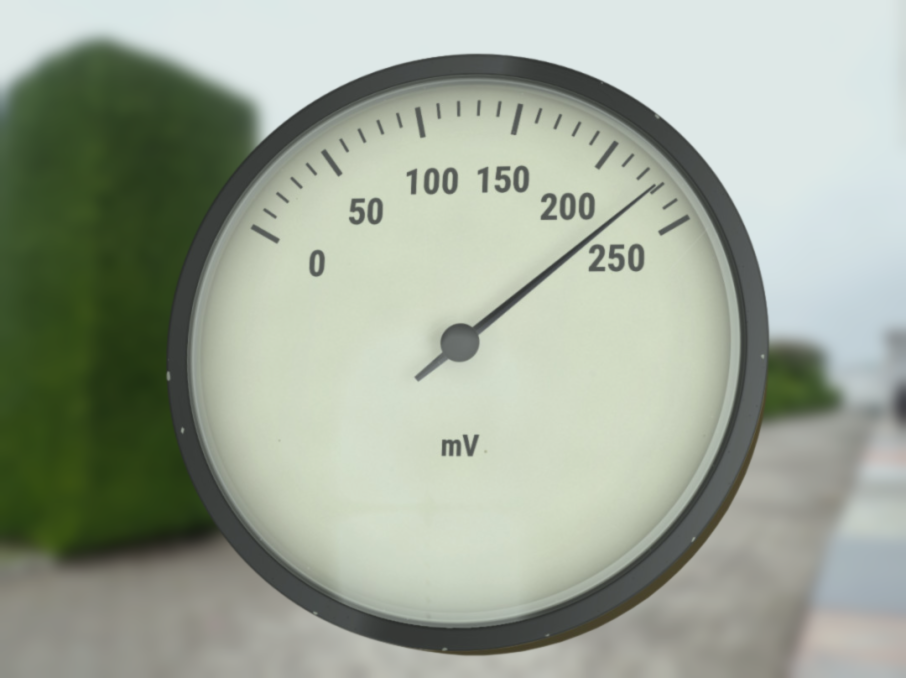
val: 230mV
